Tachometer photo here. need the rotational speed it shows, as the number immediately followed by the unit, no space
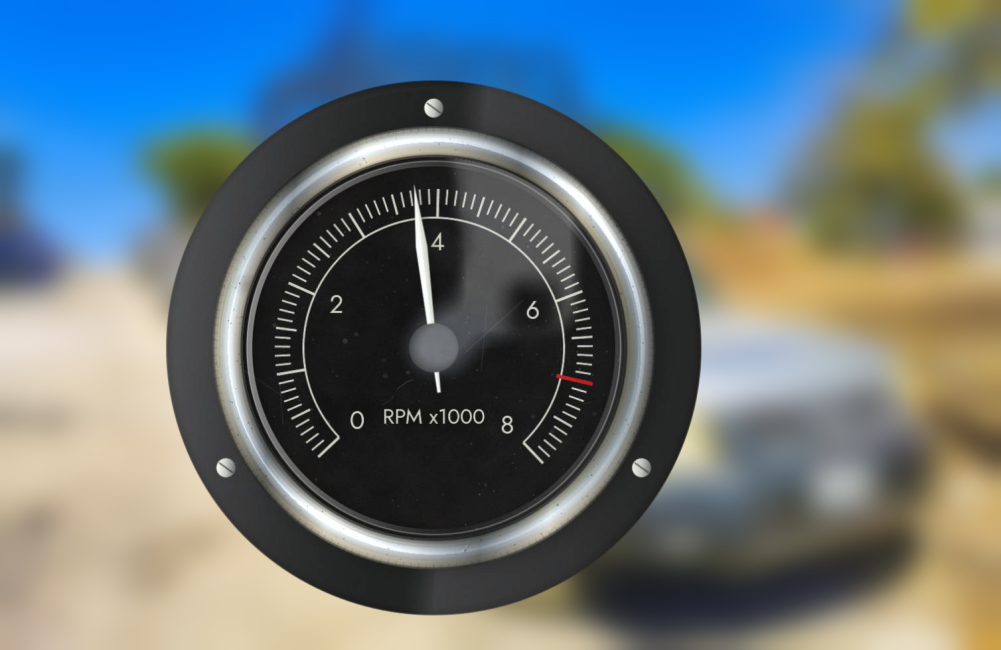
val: 3750rpm
